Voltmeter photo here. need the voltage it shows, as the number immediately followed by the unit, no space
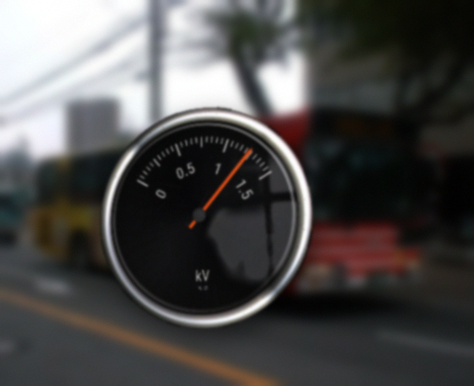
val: 1.25kV
